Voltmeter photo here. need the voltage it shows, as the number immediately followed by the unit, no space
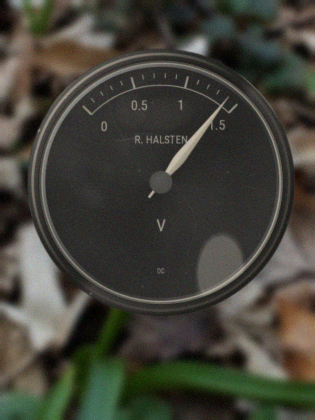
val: 1.4V
